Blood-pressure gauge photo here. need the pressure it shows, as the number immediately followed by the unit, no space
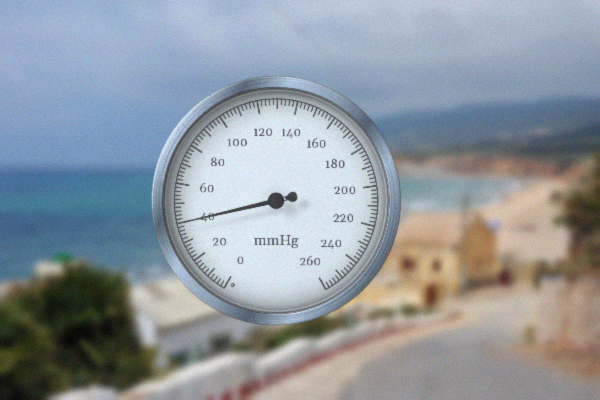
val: 40mmHg
